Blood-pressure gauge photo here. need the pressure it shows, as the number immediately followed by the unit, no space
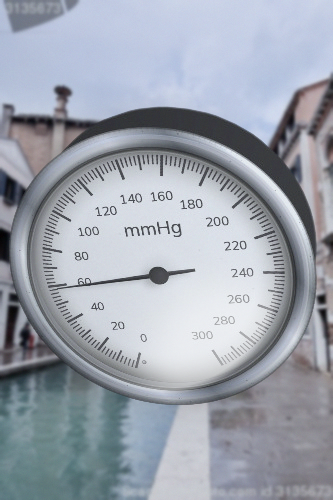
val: 60mmHg
